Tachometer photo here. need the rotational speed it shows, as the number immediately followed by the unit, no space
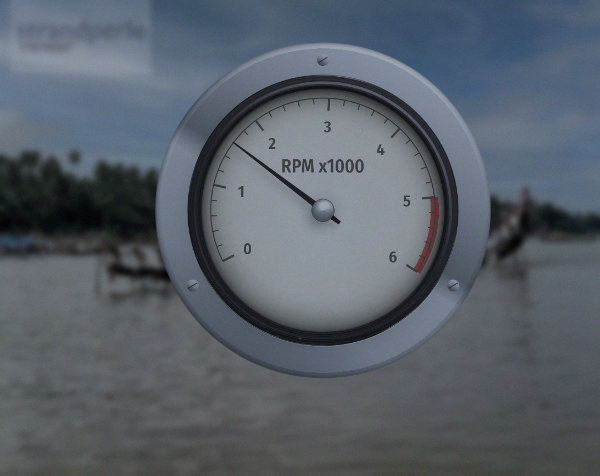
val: 1600rpm
